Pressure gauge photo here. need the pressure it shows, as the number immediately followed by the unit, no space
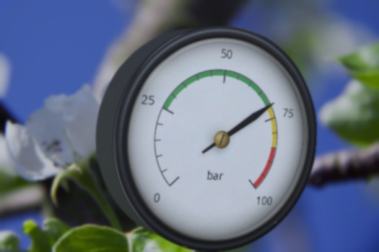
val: 70bar
